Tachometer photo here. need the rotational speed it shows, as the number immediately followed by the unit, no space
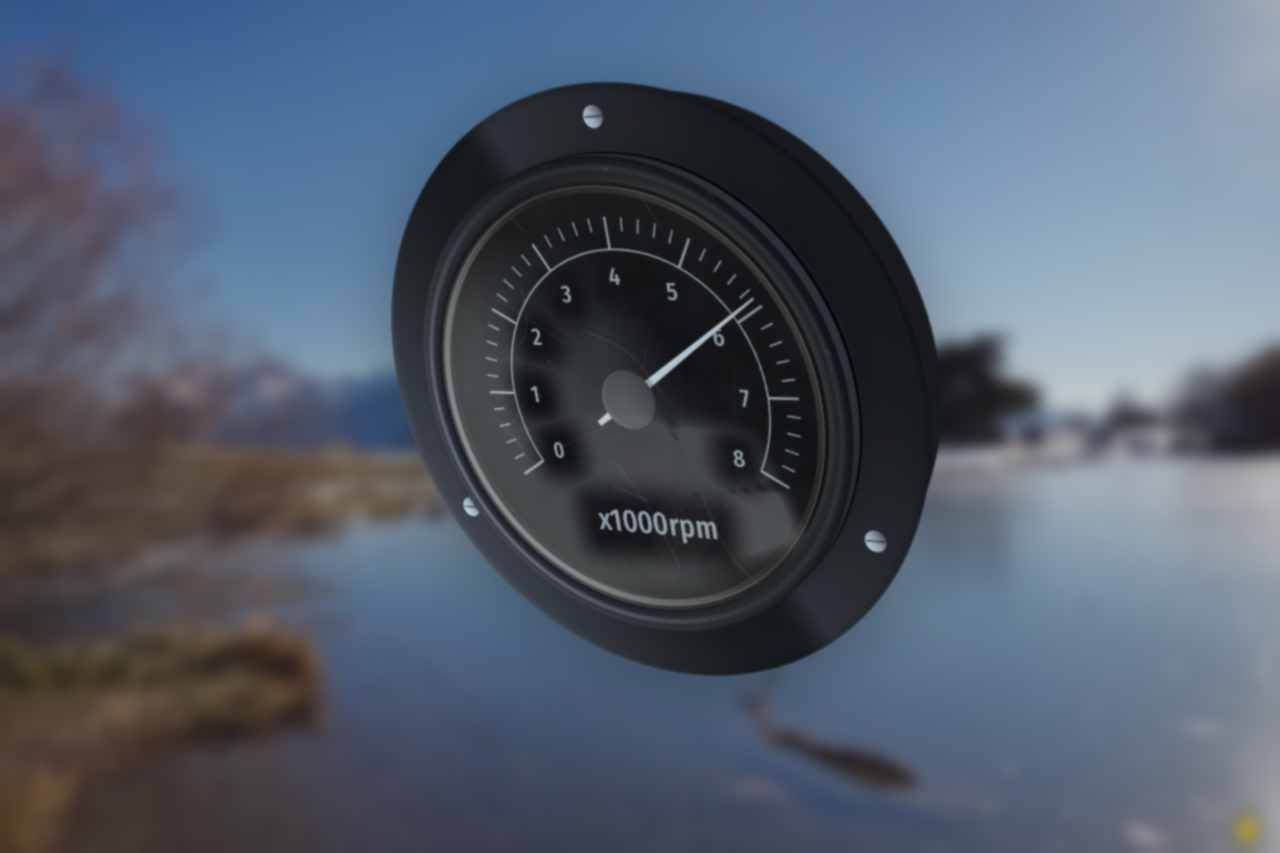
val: 5900rpm
